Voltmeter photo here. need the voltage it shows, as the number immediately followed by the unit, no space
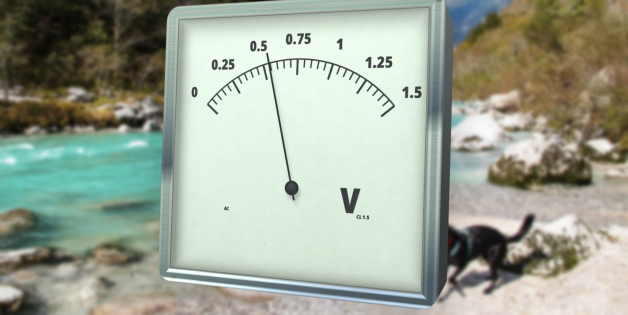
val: 0.55V
